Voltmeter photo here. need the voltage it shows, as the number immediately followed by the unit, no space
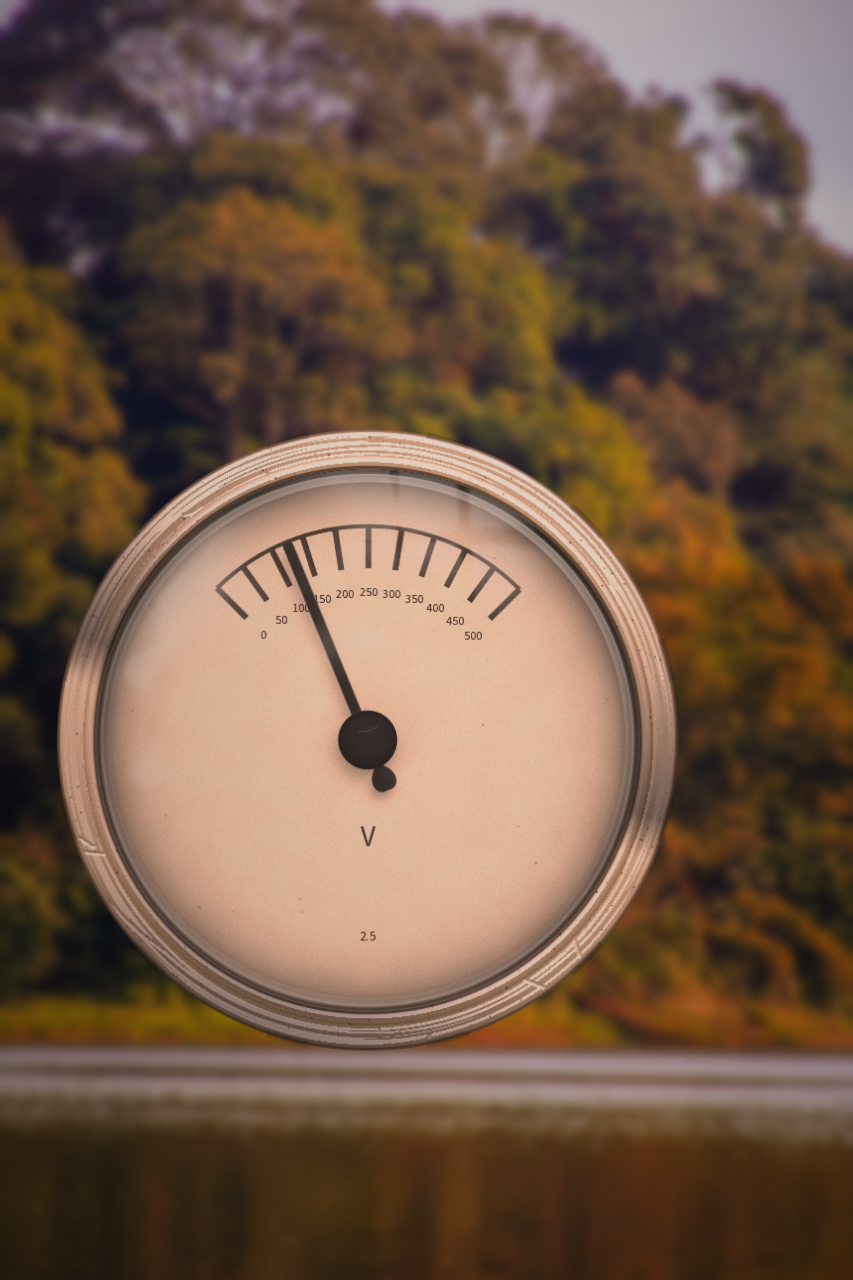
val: 125V
